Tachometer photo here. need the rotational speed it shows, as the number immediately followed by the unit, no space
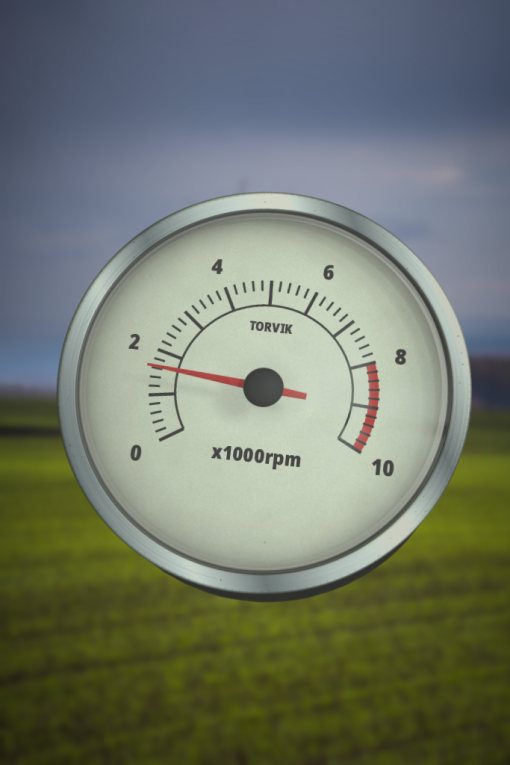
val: 1600rpm
